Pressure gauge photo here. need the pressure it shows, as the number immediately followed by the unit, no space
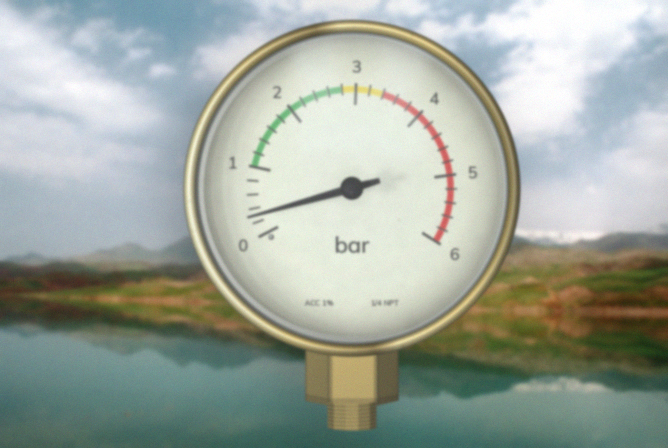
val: 0.3bar
